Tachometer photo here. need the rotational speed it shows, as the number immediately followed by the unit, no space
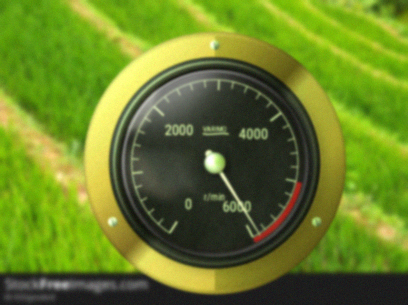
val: 5900rpm
